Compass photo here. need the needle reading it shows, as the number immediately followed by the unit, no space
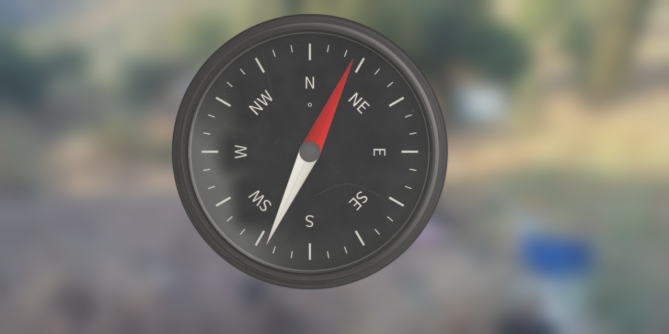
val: 25°
